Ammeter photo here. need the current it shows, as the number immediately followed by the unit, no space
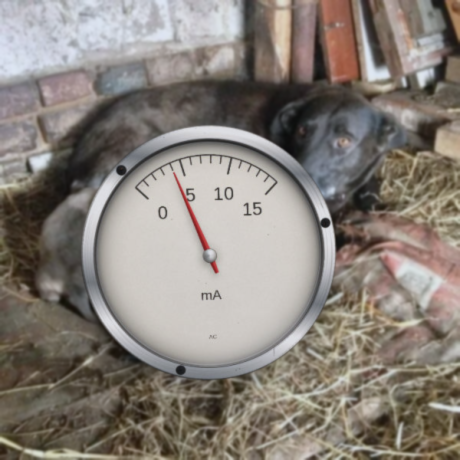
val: 4mA
